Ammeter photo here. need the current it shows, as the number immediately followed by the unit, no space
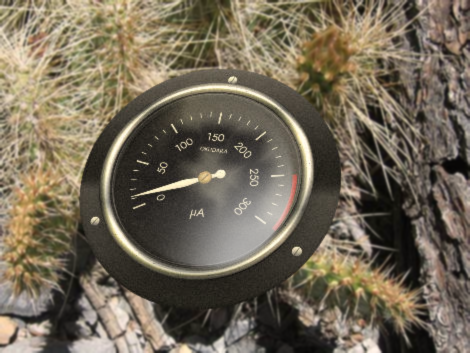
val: 10µA
